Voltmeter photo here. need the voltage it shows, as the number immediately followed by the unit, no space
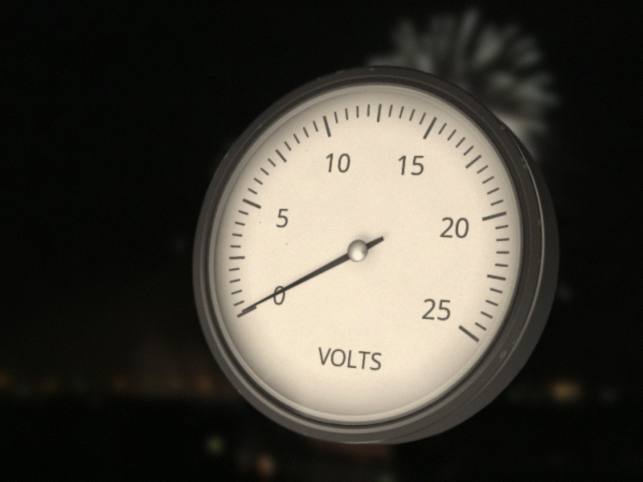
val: 0V
